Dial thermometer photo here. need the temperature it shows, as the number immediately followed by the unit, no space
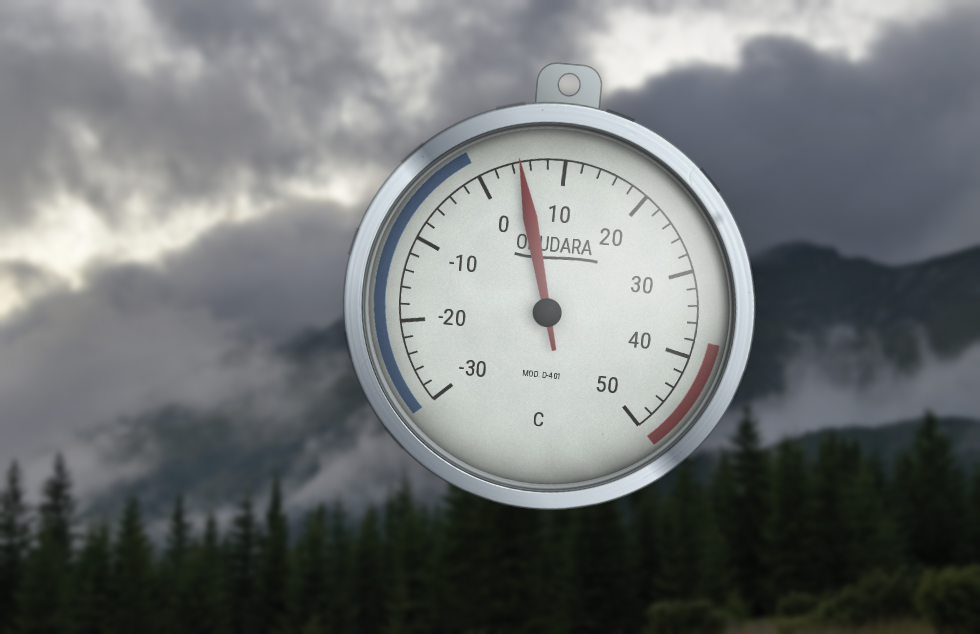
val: 5°C
